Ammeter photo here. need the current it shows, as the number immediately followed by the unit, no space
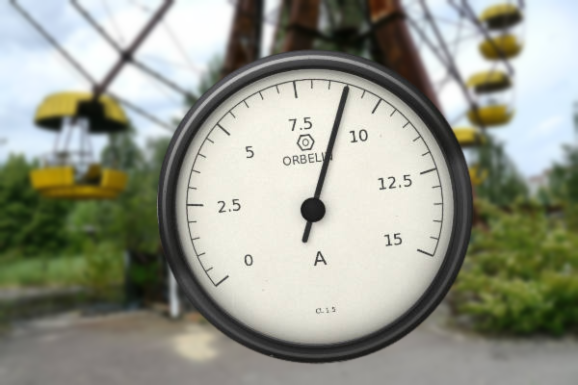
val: 9A
